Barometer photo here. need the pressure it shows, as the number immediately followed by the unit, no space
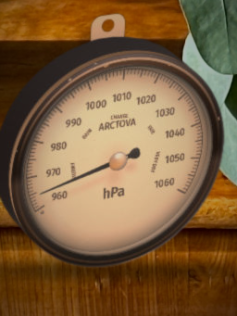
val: 965hPa
